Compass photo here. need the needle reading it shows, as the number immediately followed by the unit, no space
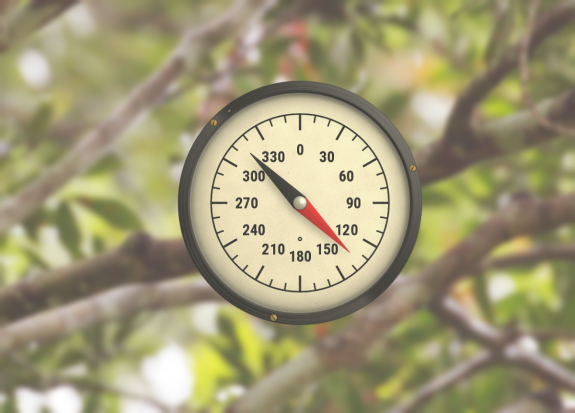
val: 135°
